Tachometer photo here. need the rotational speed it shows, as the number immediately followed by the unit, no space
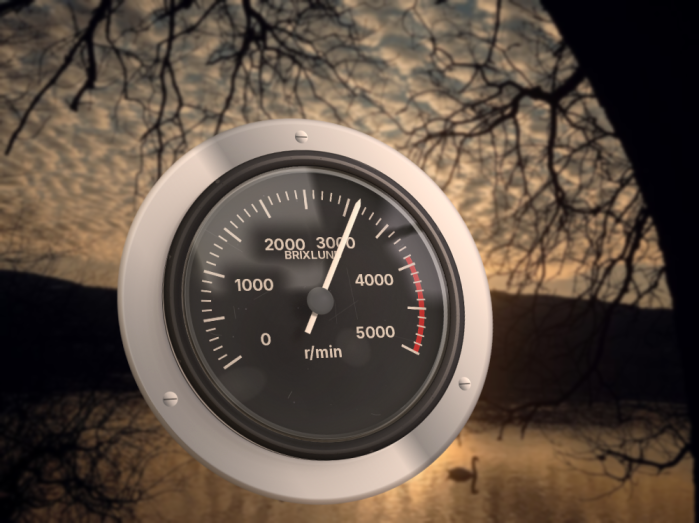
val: 3100rpm
